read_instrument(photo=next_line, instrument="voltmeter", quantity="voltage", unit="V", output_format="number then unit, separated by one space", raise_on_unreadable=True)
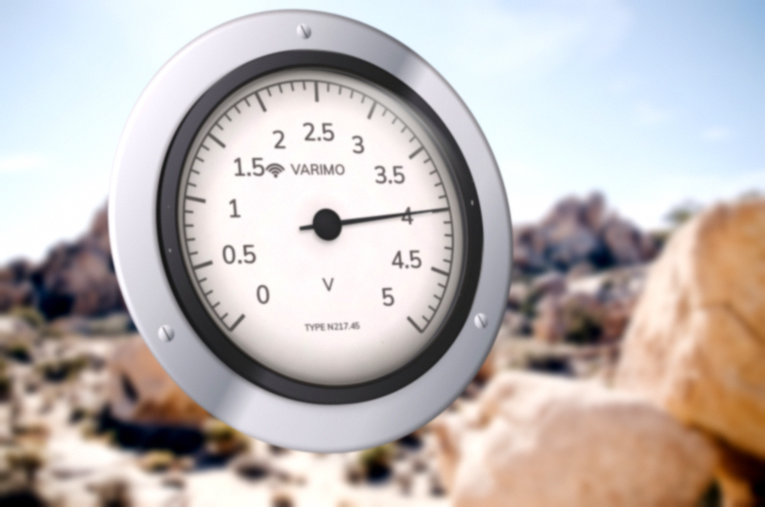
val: 4 V
